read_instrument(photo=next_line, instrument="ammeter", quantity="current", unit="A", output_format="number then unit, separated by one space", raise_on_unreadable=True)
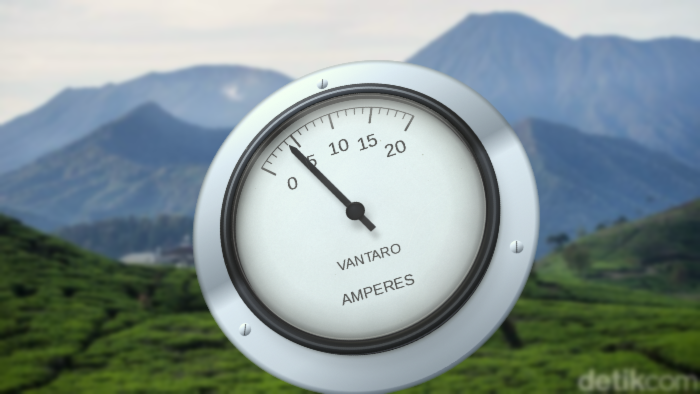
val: 4 A
